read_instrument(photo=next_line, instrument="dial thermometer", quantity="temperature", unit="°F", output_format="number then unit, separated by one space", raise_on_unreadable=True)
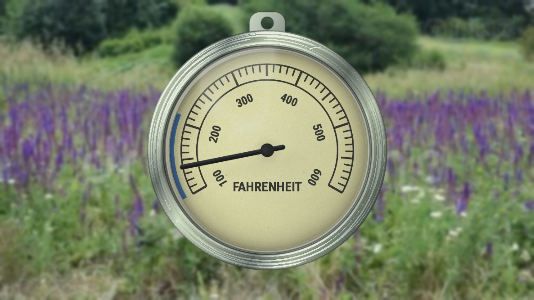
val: 140 °F
